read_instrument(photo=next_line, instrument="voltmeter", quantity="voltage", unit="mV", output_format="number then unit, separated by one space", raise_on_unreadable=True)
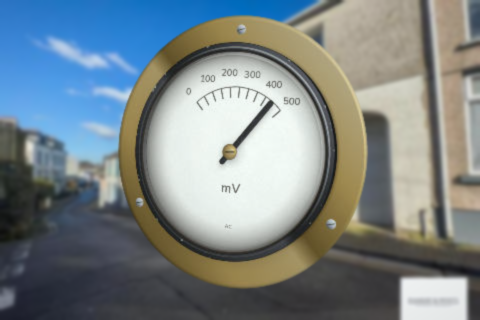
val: 450 mV
